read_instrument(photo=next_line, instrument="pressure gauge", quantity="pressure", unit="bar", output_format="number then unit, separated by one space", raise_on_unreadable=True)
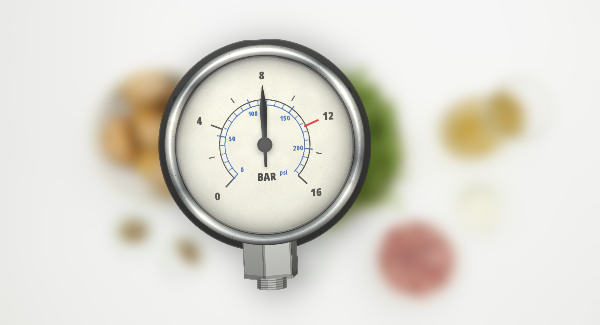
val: 8 bar
